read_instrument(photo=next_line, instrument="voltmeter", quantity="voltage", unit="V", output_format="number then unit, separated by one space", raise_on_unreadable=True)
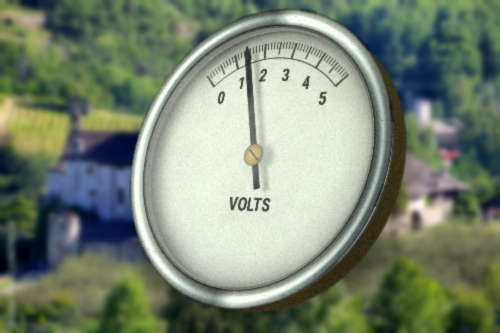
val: 1.5 V
